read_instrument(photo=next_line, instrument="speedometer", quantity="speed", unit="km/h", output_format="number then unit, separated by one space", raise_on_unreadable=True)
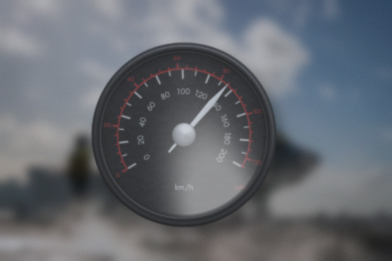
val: 135 km/h
